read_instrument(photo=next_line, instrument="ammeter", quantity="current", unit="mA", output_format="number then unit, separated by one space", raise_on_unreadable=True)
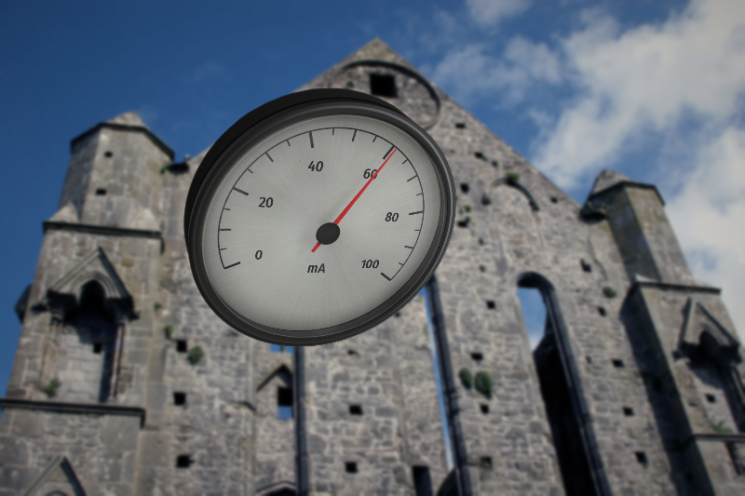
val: 60 mA
